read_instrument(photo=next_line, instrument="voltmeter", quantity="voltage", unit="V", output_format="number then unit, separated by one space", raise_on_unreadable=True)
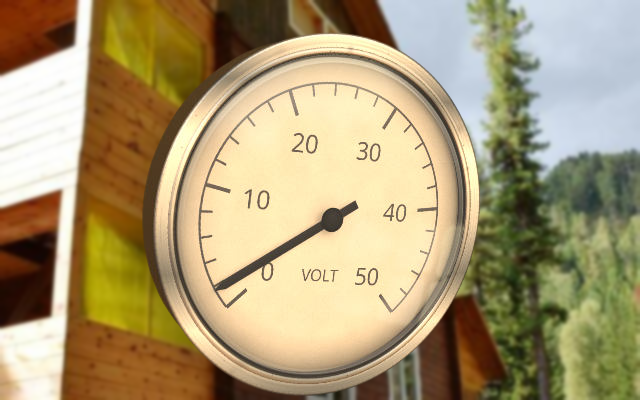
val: 2 V
